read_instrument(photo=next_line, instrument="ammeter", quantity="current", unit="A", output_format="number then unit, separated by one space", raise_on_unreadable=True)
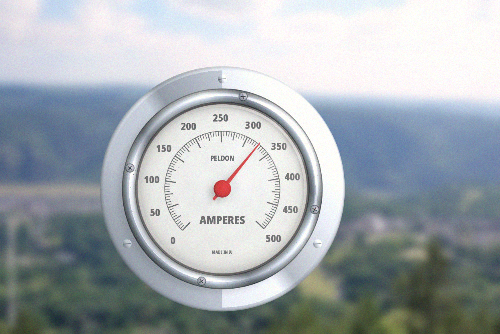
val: 325 A
